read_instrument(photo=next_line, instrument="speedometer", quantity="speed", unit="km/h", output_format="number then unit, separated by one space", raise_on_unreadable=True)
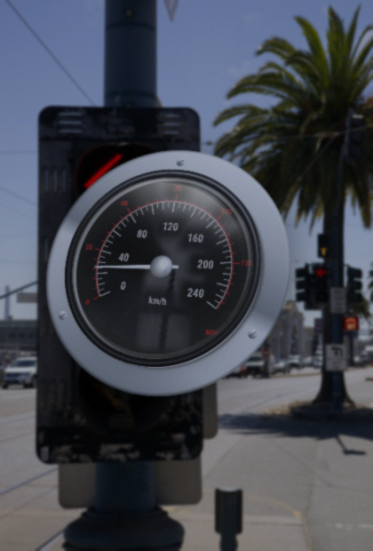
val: 25 km/h
